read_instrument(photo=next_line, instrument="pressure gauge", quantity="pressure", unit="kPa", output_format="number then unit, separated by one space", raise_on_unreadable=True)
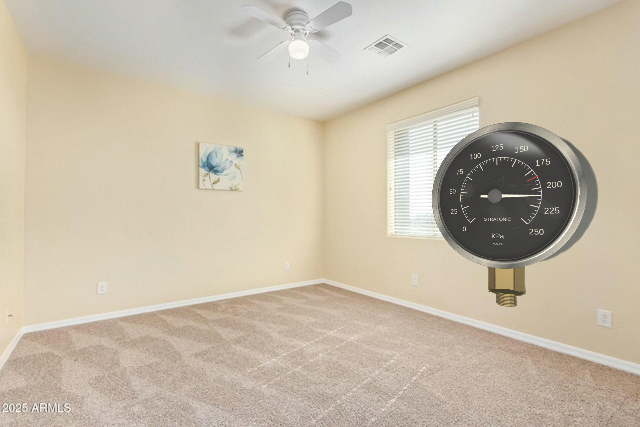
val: 210 kPa
